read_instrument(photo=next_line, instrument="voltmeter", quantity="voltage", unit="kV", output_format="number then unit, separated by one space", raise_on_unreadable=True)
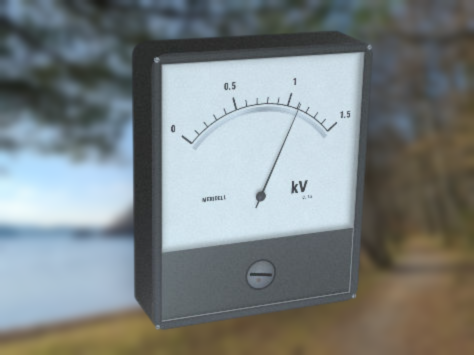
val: 1.1 kV
